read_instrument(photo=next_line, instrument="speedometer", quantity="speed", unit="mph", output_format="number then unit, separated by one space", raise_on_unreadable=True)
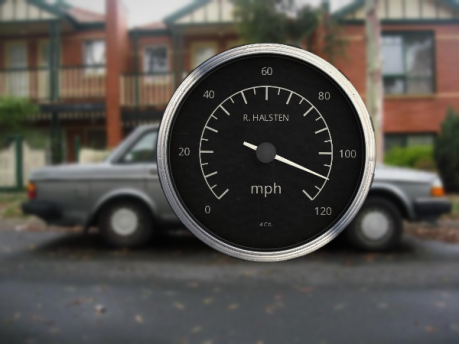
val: 110 mph
